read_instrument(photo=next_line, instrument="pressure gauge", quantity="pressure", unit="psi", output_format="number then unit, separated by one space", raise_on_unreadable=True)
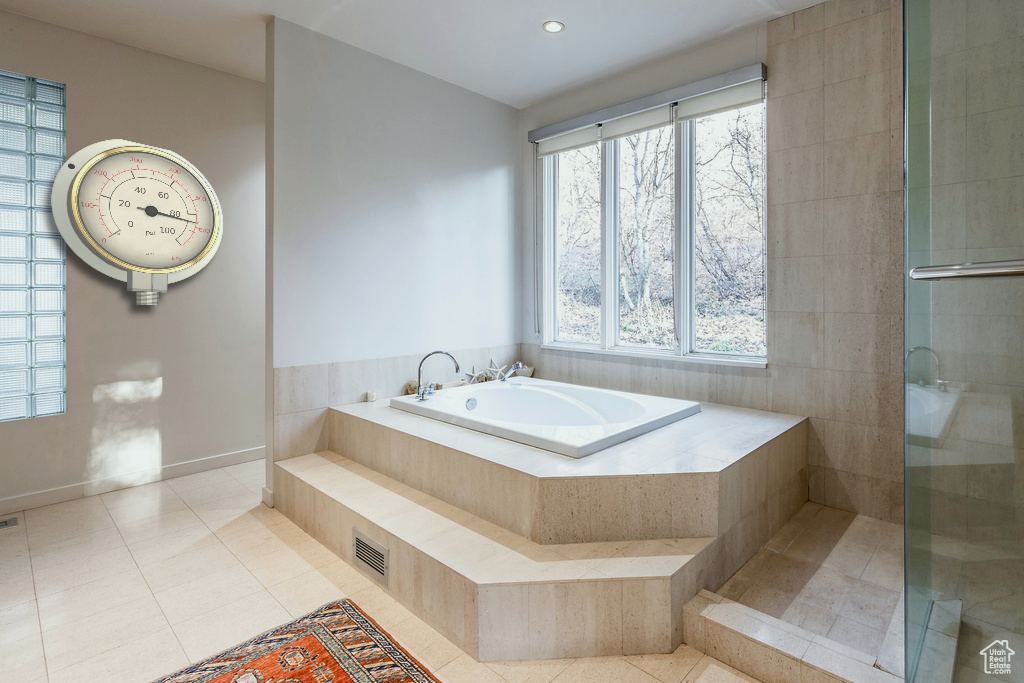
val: 85 psi
